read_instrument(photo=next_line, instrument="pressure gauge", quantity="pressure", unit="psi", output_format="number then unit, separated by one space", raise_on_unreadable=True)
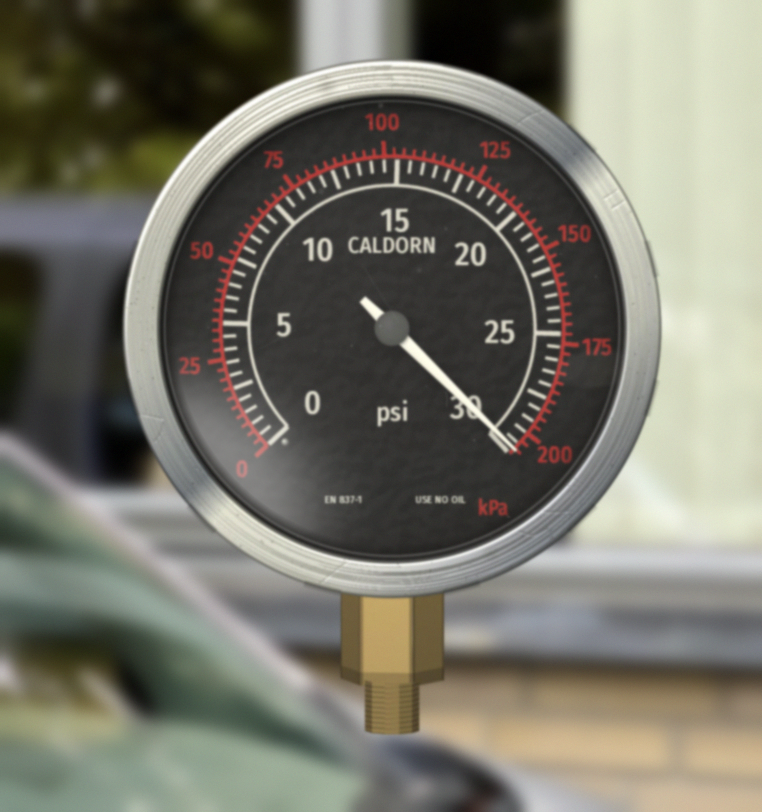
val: 29.75 psi
